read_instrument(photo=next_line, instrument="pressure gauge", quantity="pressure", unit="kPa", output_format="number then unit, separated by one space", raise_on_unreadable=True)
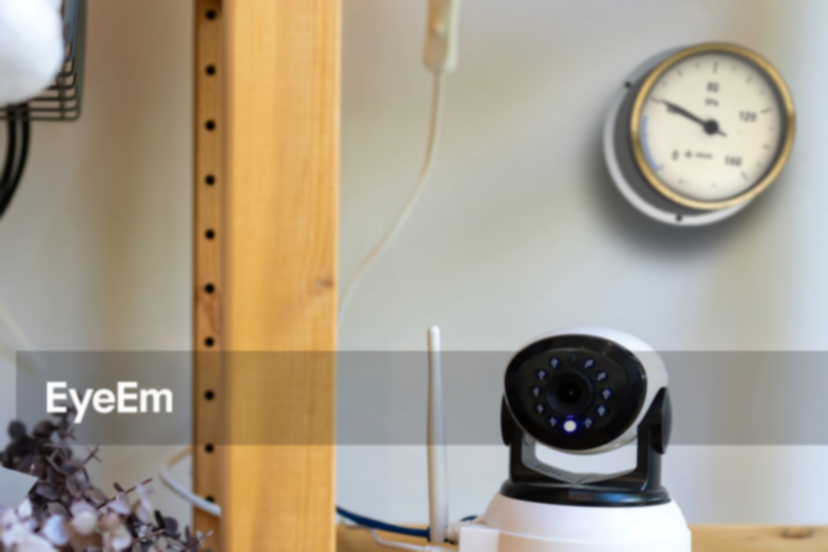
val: 40 kPa
